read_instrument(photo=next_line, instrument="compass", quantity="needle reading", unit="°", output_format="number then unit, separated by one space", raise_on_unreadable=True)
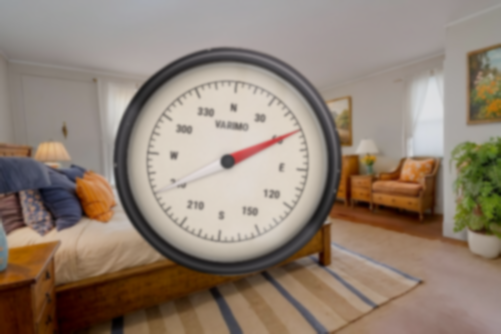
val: 60 °
